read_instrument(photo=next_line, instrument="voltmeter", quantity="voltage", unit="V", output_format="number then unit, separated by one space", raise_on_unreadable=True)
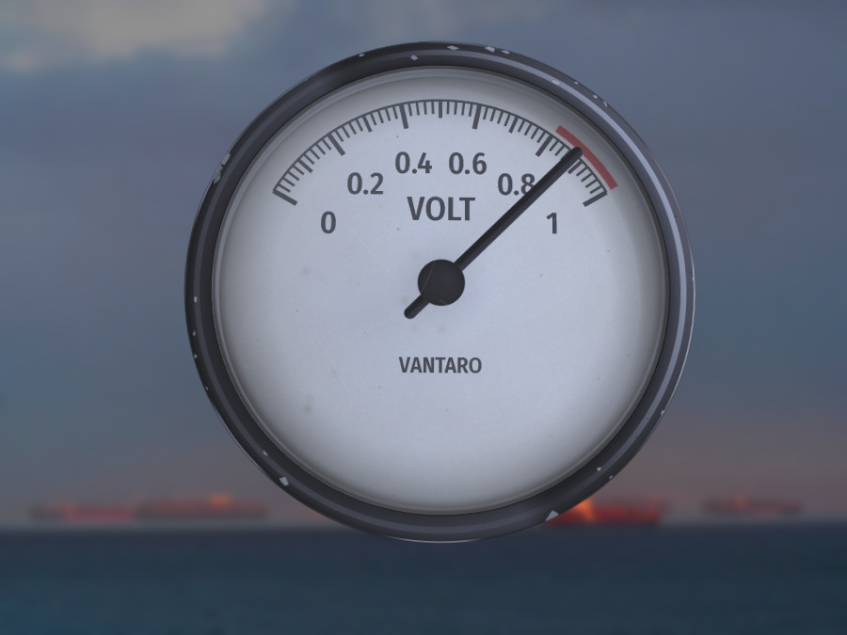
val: 0.88 V
